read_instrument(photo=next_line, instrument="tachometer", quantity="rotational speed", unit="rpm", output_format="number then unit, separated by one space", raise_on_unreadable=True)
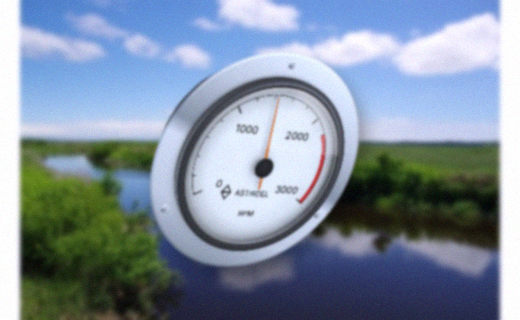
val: 1400 rpm
